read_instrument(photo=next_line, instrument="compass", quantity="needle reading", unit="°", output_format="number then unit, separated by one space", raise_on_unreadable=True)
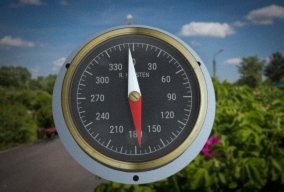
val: 175 °
